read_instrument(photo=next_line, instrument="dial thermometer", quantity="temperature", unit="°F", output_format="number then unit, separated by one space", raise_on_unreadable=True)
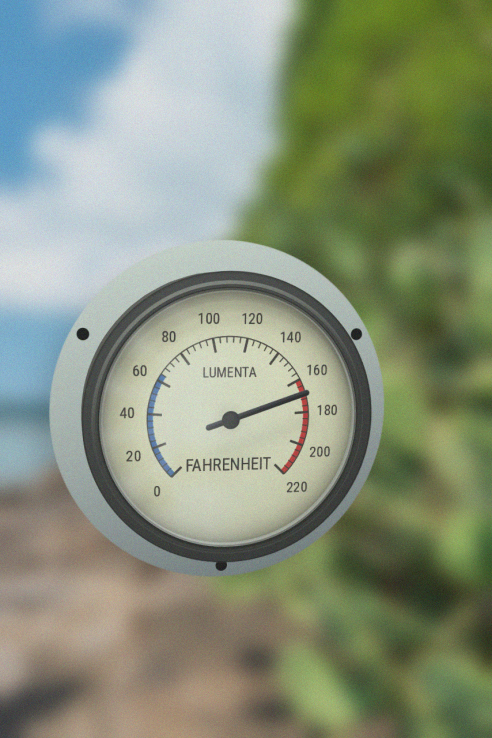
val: 168 °F
